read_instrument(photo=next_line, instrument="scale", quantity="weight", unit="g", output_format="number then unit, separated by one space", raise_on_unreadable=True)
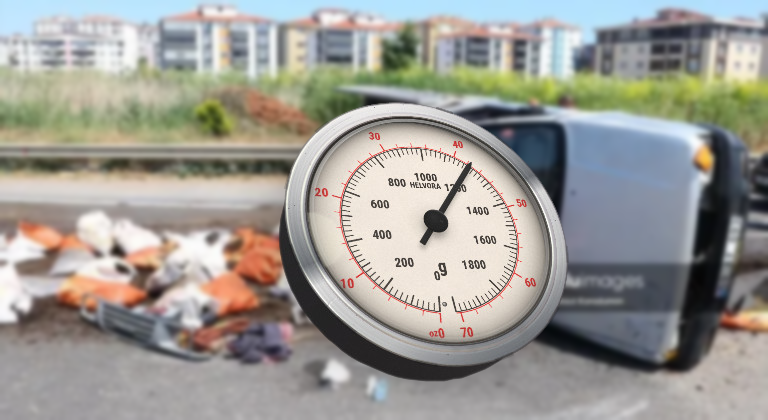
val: 1200 g
